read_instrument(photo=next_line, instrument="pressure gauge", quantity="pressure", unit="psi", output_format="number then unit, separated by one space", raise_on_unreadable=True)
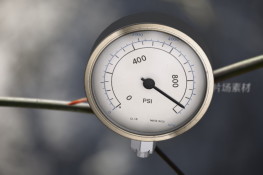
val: 950 psi
